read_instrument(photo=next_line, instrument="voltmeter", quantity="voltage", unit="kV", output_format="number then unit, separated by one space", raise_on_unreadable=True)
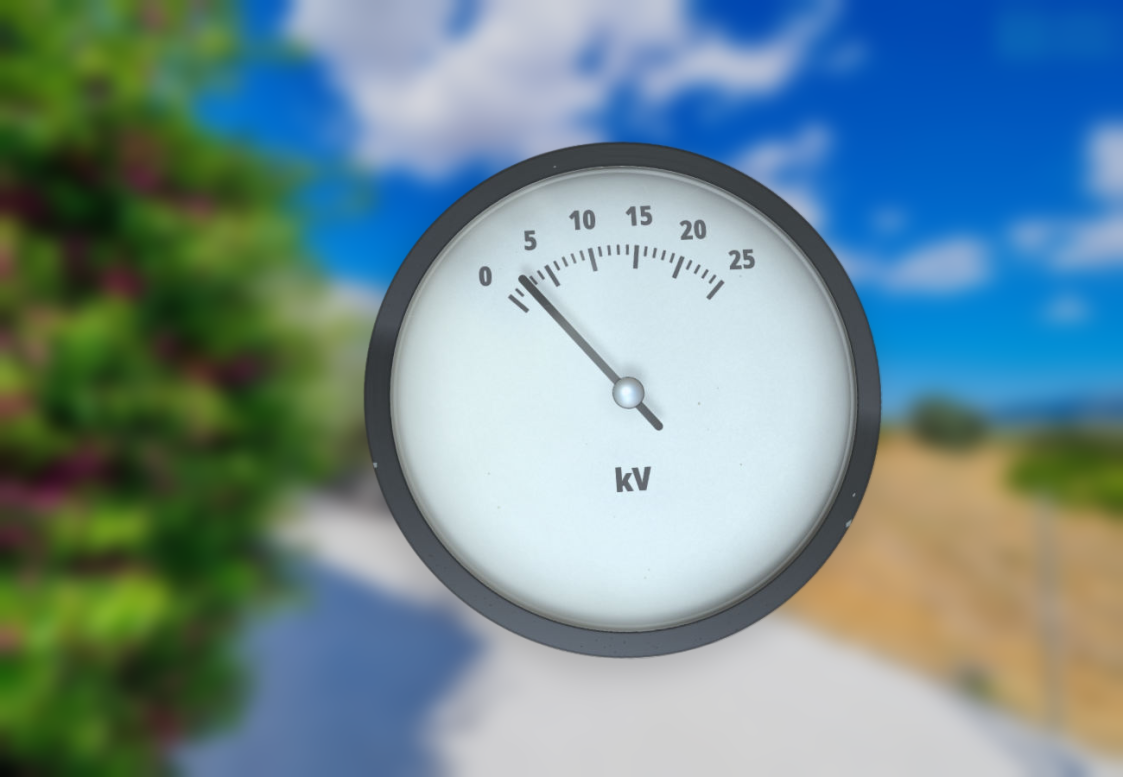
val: 2 kV
